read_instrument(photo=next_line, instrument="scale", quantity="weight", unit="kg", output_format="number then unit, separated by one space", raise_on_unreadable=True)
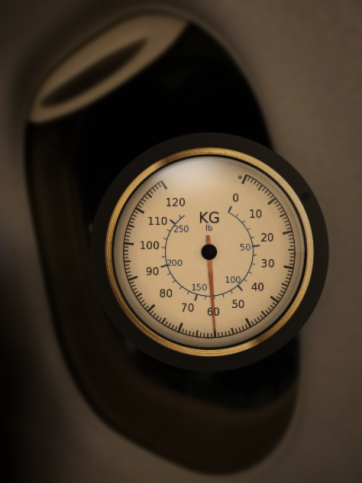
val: 60 kg
